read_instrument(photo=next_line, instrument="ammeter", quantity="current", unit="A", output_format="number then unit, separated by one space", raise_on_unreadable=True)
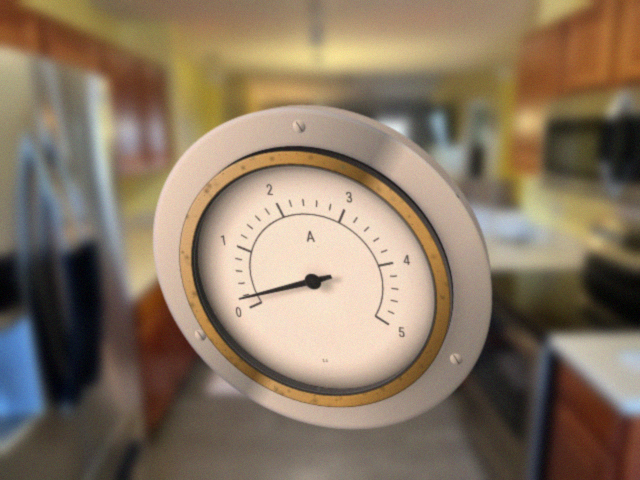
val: 0.2 A
